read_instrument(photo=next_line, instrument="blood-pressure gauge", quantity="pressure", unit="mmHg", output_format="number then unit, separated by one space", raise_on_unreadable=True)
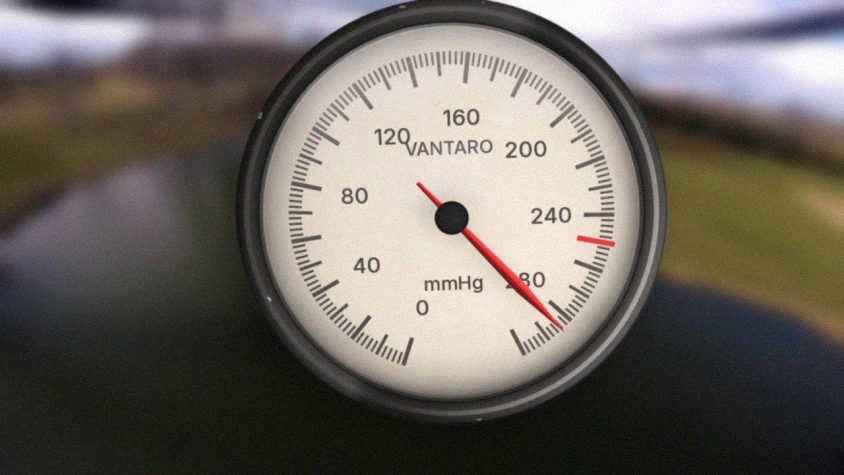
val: 284 mmHg
